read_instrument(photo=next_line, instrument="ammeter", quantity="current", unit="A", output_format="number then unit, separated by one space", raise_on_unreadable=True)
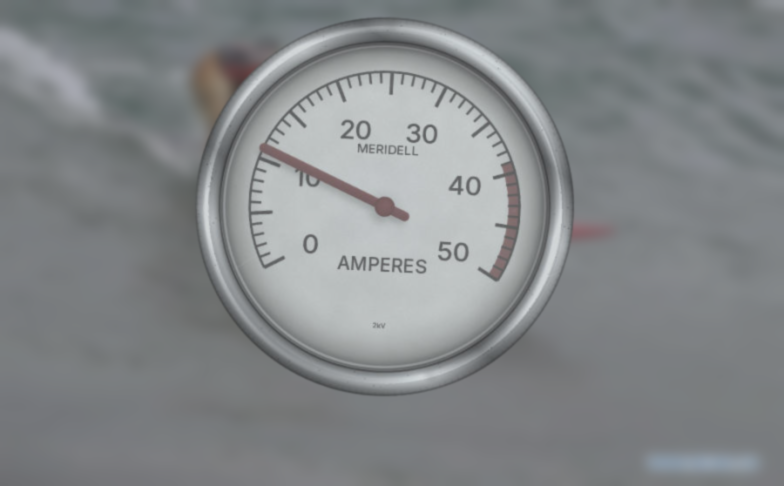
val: 11 A
